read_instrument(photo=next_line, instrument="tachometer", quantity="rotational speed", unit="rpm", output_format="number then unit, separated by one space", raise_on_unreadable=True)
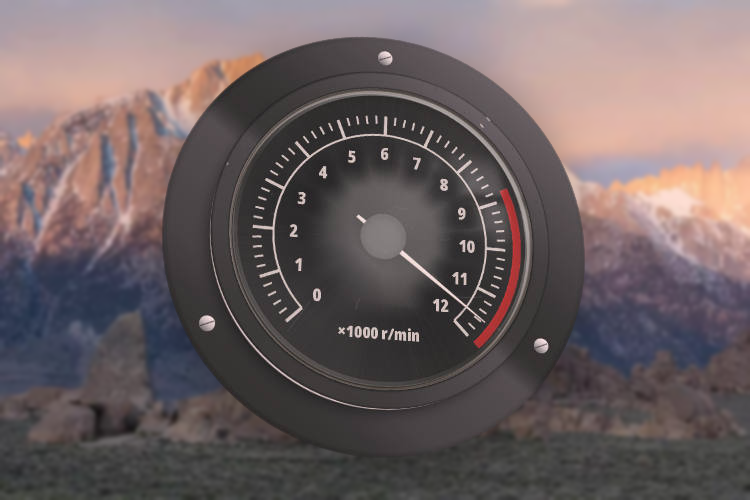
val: 11600 rpm
